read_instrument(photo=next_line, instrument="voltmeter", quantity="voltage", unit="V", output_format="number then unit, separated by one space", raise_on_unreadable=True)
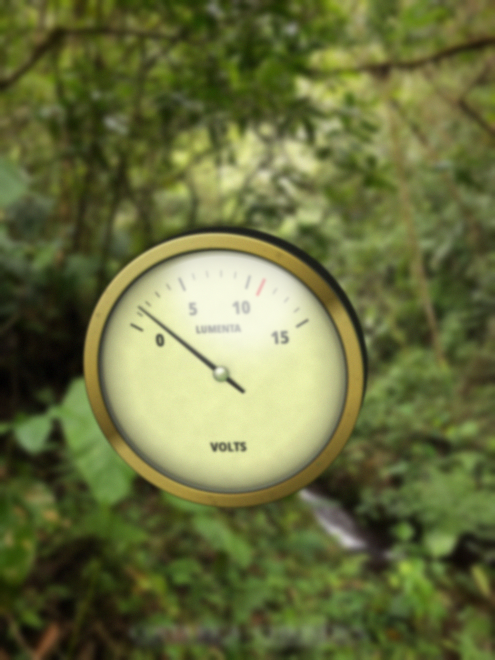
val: 1.5 V
